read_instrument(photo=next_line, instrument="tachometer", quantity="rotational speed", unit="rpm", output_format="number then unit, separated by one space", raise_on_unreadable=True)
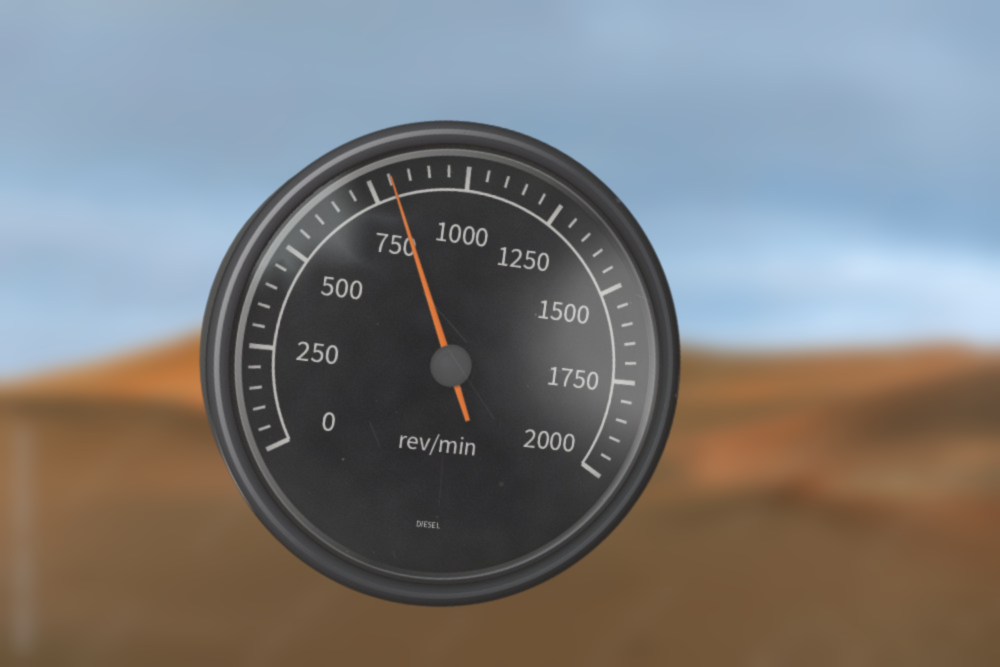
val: 800 rpm
